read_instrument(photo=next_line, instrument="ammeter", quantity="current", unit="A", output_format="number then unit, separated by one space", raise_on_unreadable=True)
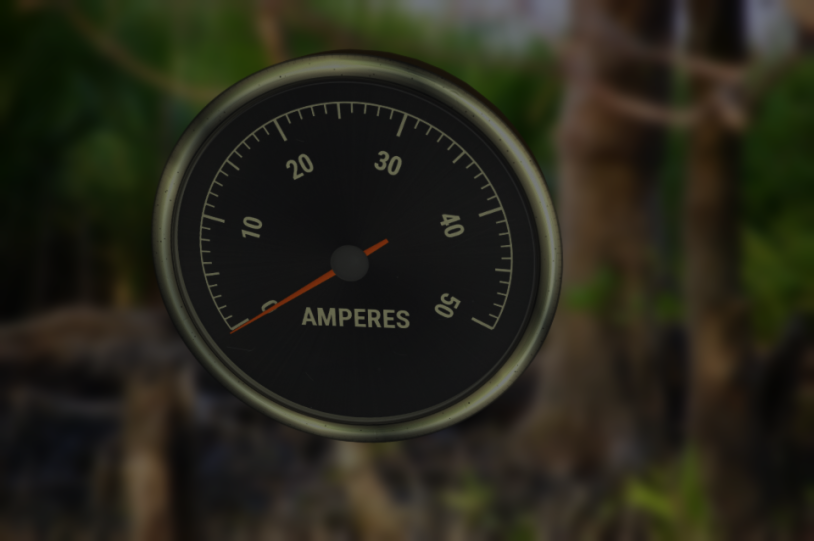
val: 0 A
